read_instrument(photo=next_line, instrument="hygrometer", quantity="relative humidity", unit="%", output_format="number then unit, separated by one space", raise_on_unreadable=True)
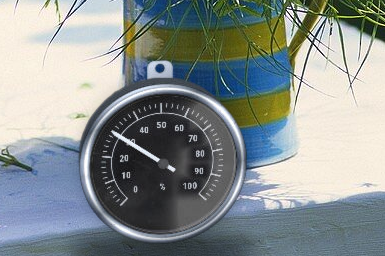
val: 30 %
